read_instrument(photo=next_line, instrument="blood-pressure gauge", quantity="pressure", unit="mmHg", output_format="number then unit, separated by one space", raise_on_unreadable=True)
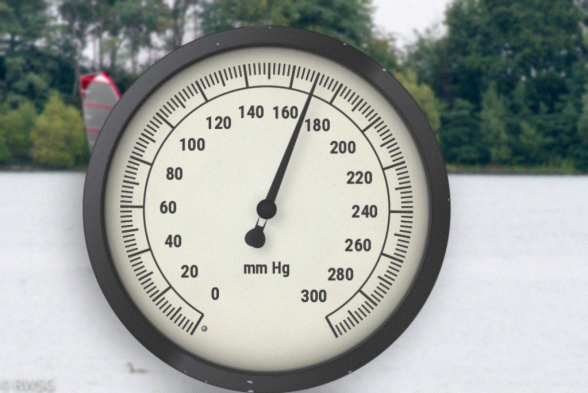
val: 170 mmHg
